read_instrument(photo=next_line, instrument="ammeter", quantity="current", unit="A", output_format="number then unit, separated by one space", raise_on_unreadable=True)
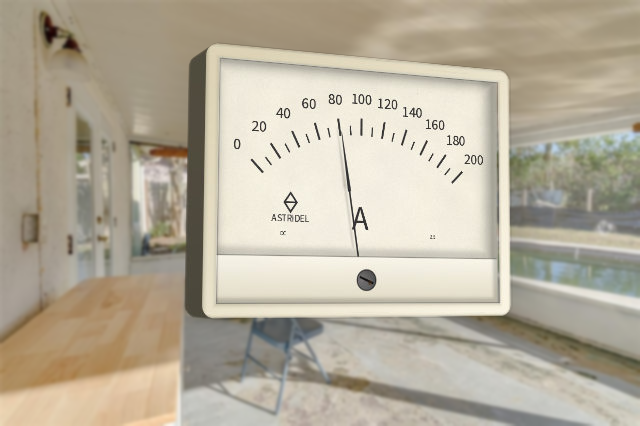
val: 80 A
